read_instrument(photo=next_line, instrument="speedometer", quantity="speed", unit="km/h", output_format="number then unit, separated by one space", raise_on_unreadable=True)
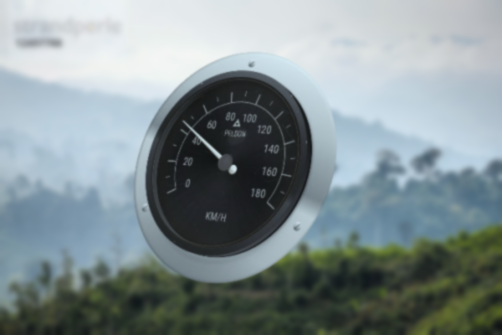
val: 45 km/h
